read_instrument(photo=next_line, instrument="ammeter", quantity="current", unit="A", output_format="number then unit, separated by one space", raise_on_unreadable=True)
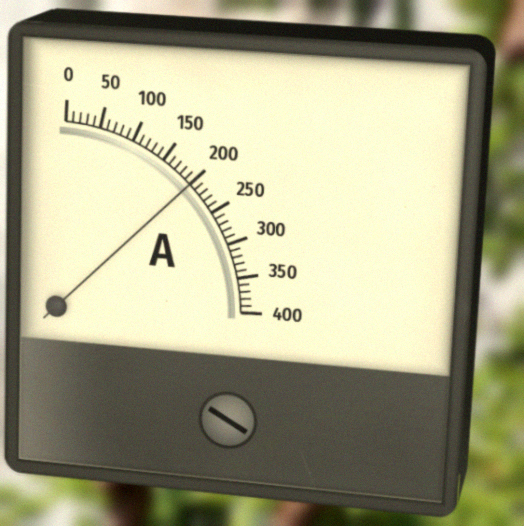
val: 200 A
